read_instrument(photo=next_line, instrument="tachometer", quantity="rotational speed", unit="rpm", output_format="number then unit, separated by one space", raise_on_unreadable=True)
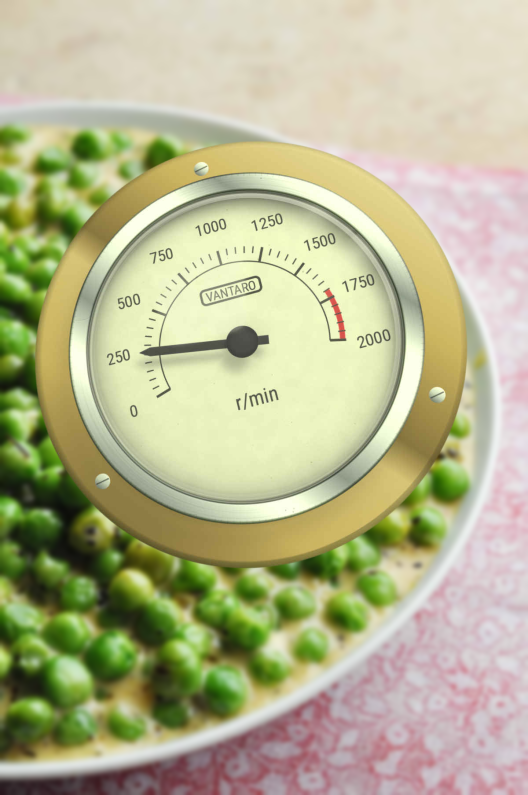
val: 250 rpm
